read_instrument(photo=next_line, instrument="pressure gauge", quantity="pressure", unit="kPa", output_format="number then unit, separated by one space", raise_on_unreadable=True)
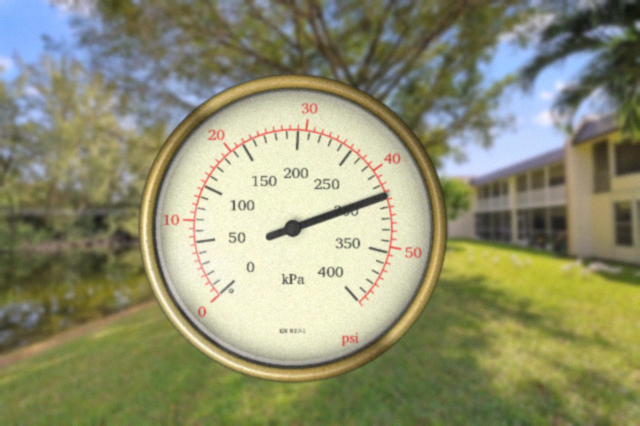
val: 300 kPa
